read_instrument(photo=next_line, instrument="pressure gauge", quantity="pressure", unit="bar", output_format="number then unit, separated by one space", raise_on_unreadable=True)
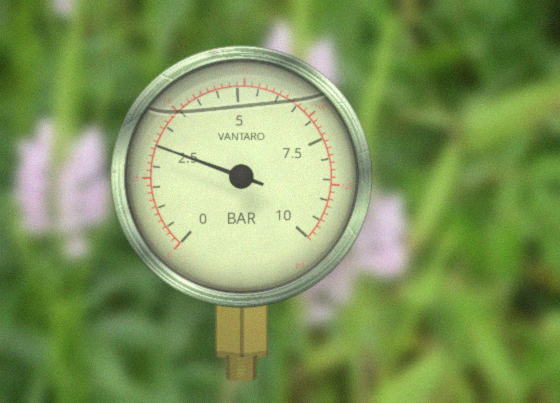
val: 2.5 bar
